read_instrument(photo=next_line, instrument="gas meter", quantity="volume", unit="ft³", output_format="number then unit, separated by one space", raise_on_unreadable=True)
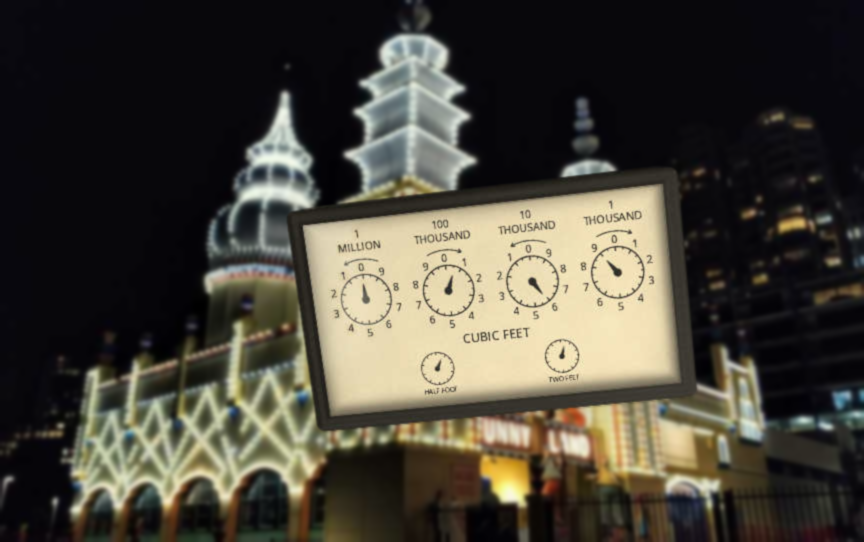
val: 5900 ft³
